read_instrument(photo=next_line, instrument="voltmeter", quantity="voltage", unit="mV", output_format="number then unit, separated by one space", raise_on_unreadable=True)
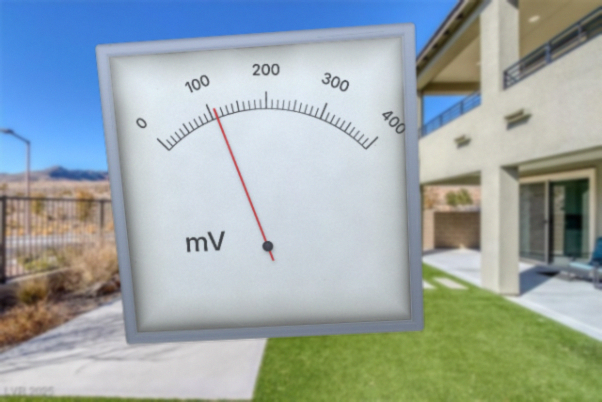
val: 110 mV
